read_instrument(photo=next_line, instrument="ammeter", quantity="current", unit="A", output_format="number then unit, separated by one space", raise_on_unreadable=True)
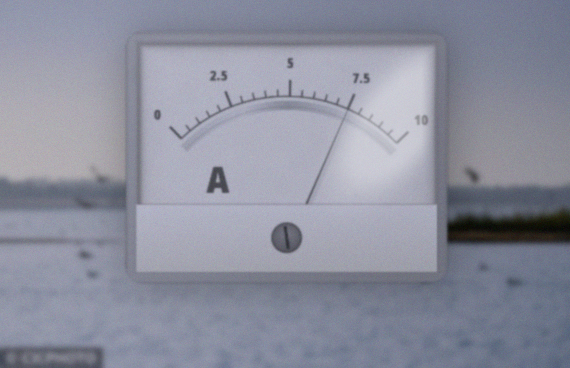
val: 7.5 A
